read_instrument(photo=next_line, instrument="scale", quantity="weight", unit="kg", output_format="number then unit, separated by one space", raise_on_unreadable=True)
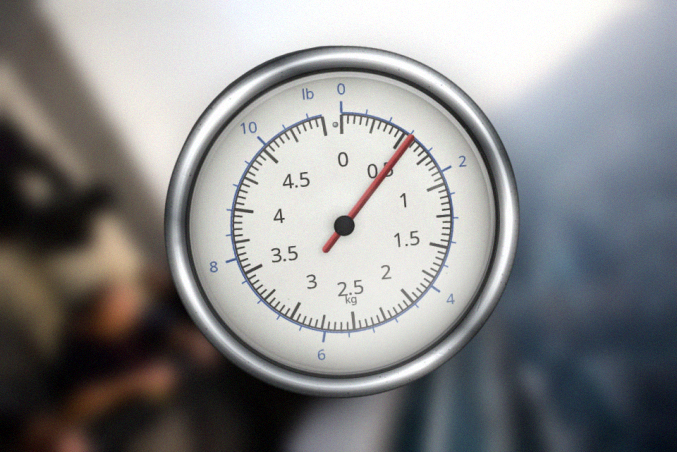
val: 0.55 kg
